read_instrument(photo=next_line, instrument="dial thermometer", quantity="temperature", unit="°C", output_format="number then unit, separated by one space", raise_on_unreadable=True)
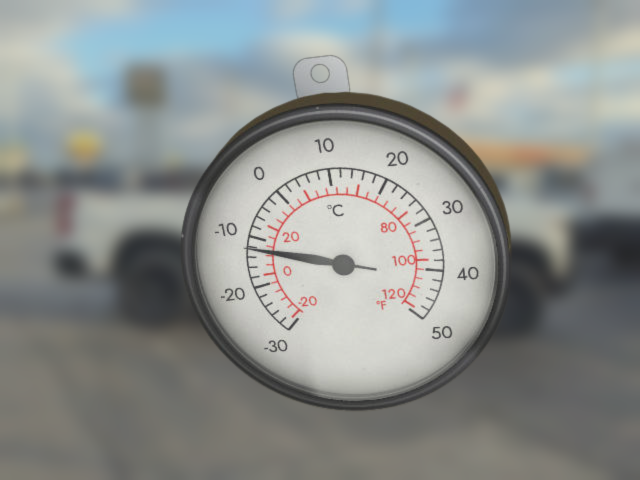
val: -12 °C
